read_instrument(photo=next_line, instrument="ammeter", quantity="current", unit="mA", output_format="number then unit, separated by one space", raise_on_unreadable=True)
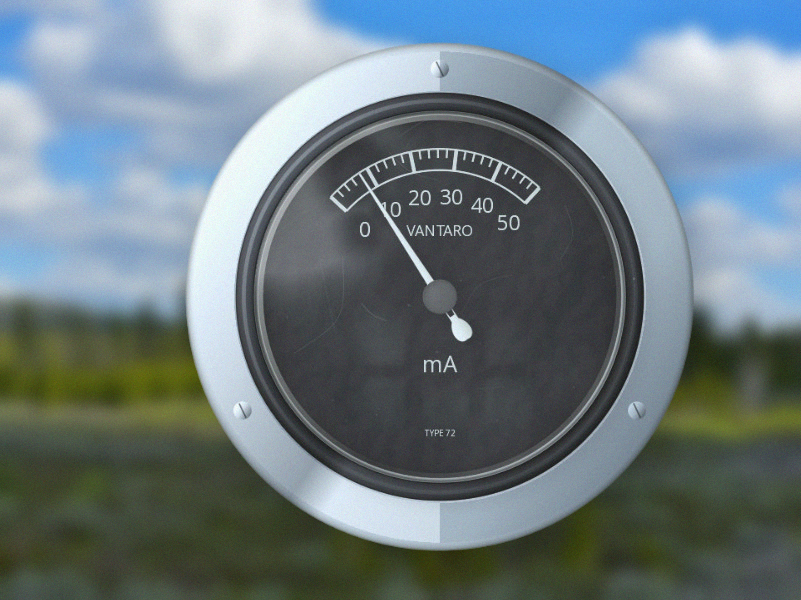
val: 8 mA
